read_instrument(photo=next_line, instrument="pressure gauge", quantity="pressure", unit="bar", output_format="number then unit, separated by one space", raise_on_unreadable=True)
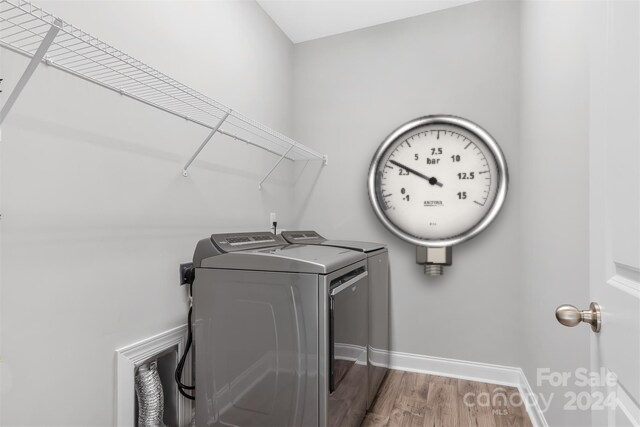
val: 3 bar
